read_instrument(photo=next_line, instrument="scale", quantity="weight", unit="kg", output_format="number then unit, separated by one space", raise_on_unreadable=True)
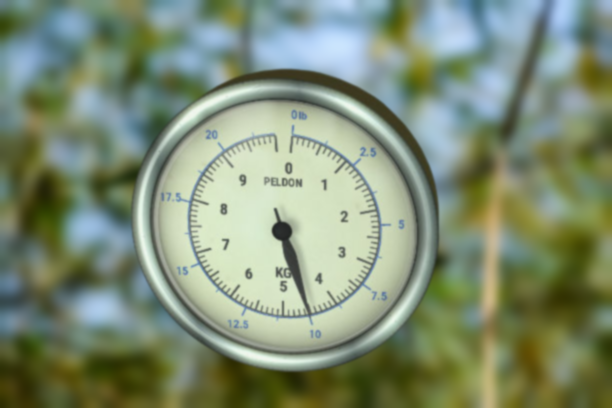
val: 4.5 kg
